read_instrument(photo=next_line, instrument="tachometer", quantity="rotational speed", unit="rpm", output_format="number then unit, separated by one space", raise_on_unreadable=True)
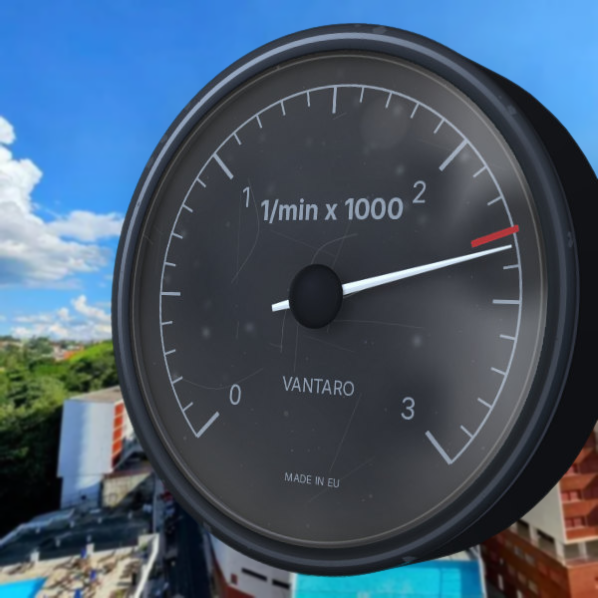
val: 2350 rpm
